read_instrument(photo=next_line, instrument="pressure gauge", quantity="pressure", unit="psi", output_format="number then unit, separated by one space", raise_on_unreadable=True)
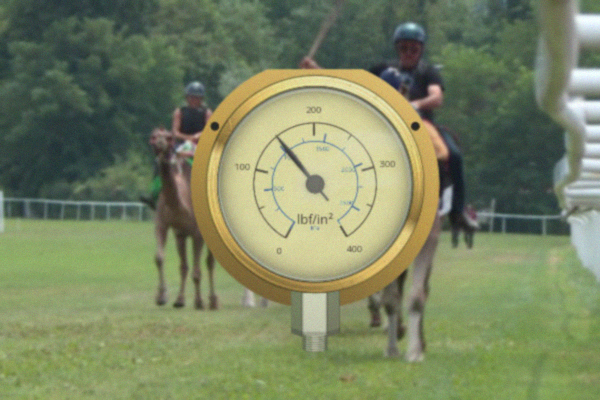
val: 150 psi
